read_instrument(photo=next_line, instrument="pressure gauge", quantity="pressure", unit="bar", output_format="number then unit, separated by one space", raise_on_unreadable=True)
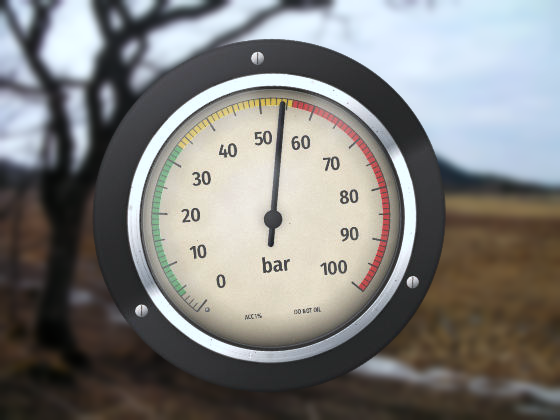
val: 54 bar
